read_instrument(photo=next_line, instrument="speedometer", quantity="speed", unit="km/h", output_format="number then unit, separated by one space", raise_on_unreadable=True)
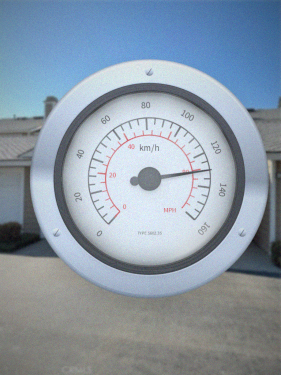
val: 130 km/h
